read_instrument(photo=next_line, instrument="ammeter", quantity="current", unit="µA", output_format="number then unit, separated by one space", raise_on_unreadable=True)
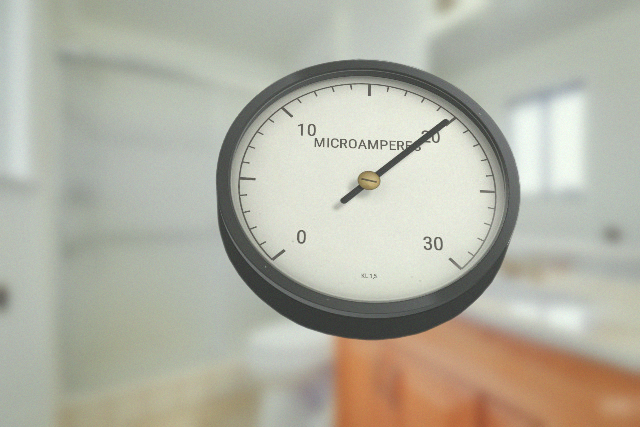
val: 20 µA
